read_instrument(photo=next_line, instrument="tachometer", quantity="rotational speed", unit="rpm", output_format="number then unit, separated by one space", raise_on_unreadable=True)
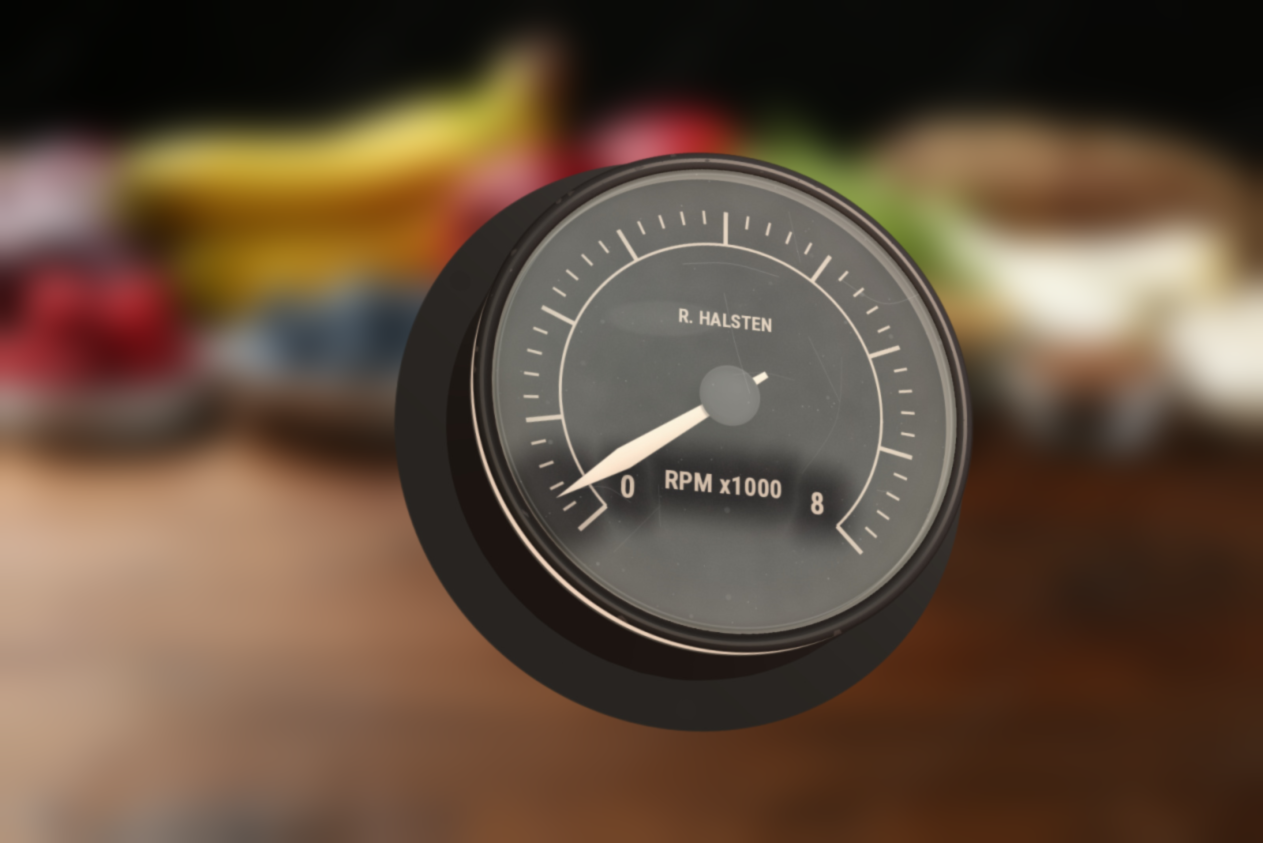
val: 300 rpm
